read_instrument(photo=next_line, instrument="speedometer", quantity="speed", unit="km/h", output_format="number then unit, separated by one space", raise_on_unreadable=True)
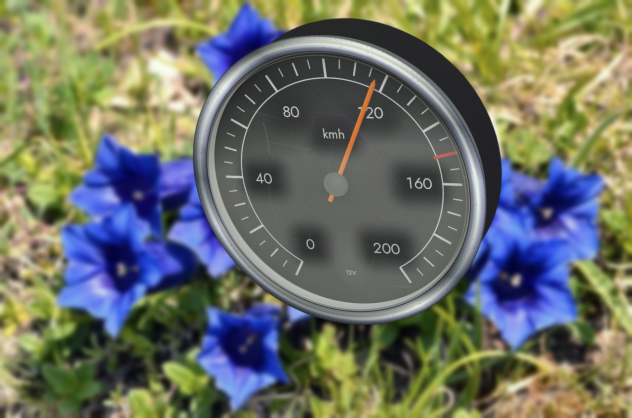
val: 117.5 km/h
